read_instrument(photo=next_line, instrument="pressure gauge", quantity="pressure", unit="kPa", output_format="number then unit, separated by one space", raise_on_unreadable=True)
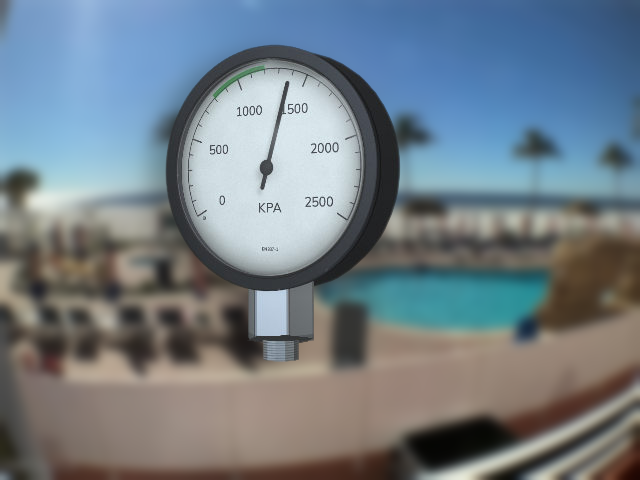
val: 1400 kPa
